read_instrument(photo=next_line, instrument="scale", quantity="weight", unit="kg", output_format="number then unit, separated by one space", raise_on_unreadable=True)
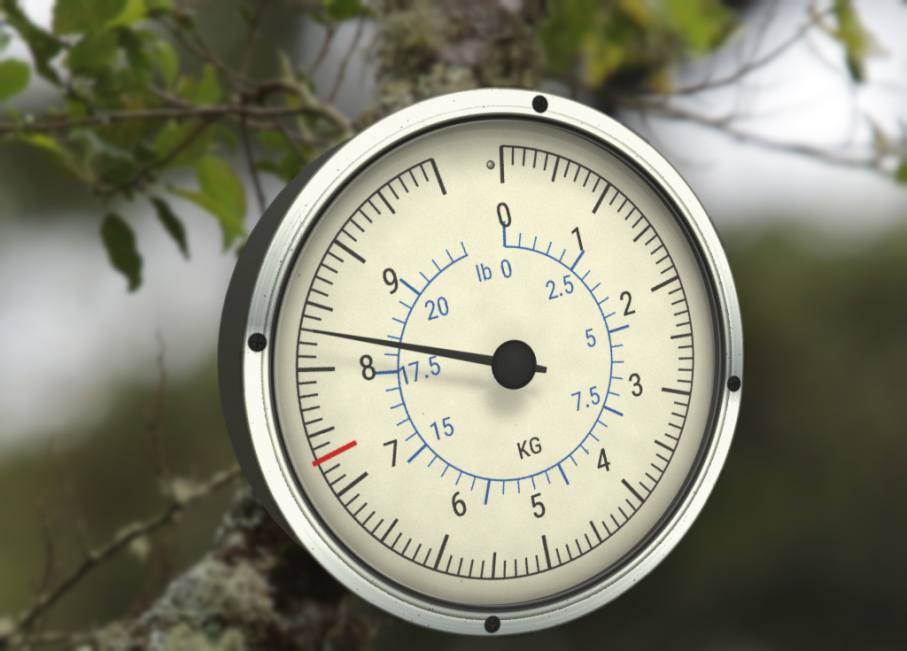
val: 8.3 kg
